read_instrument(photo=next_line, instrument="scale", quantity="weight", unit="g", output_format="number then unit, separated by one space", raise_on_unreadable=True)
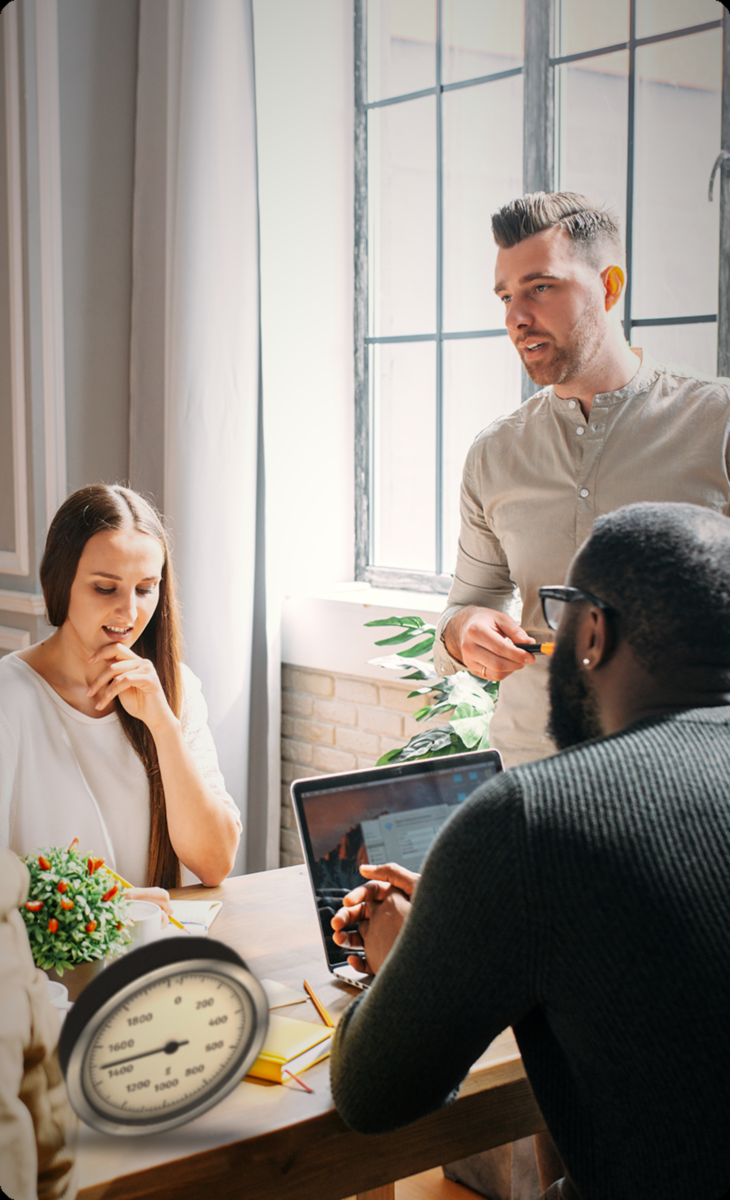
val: 1500 g
